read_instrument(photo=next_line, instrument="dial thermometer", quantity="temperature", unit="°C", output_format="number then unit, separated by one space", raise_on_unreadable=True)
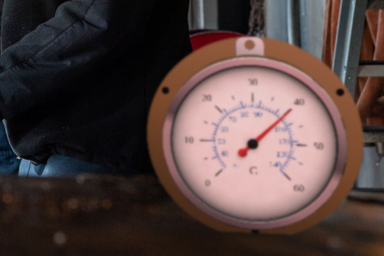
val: 40 °C
